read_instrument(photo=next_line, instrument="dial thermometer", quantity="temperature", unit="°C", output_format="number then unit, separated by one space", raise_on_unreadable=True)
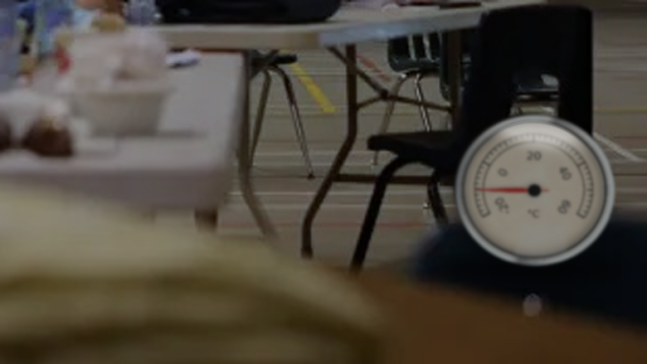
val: -10 °C
